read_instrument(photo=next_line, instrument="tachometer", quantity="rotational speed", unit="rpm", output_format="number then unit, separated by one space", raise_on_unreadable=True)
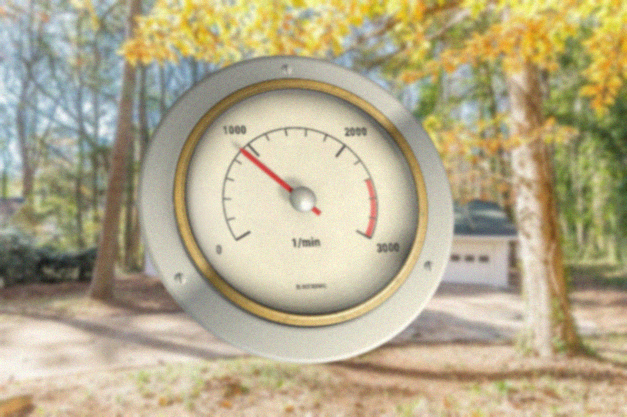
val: 900 rpm
